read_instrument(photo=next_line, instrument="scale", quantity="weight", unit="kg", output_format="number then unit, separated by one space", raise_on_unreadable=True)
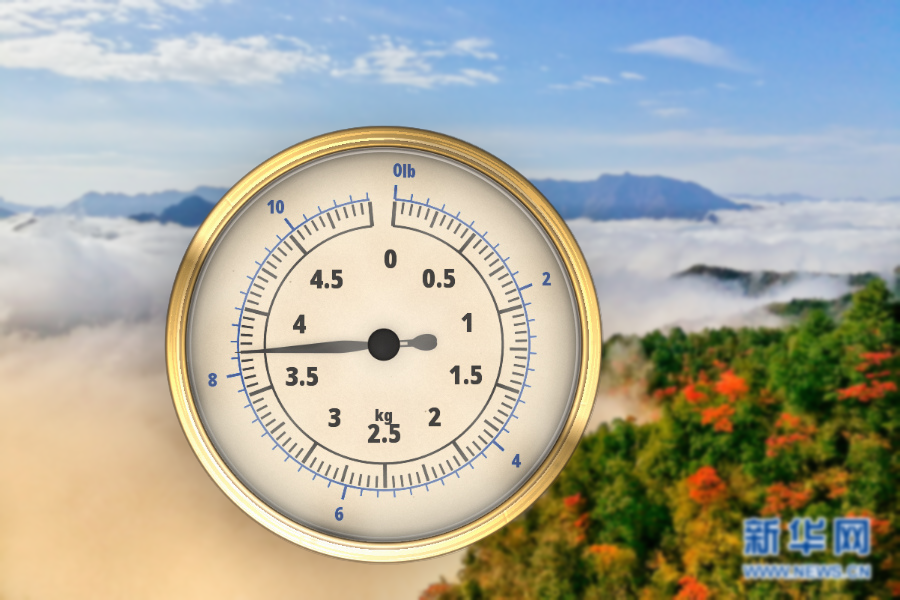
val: 3.75 kg
